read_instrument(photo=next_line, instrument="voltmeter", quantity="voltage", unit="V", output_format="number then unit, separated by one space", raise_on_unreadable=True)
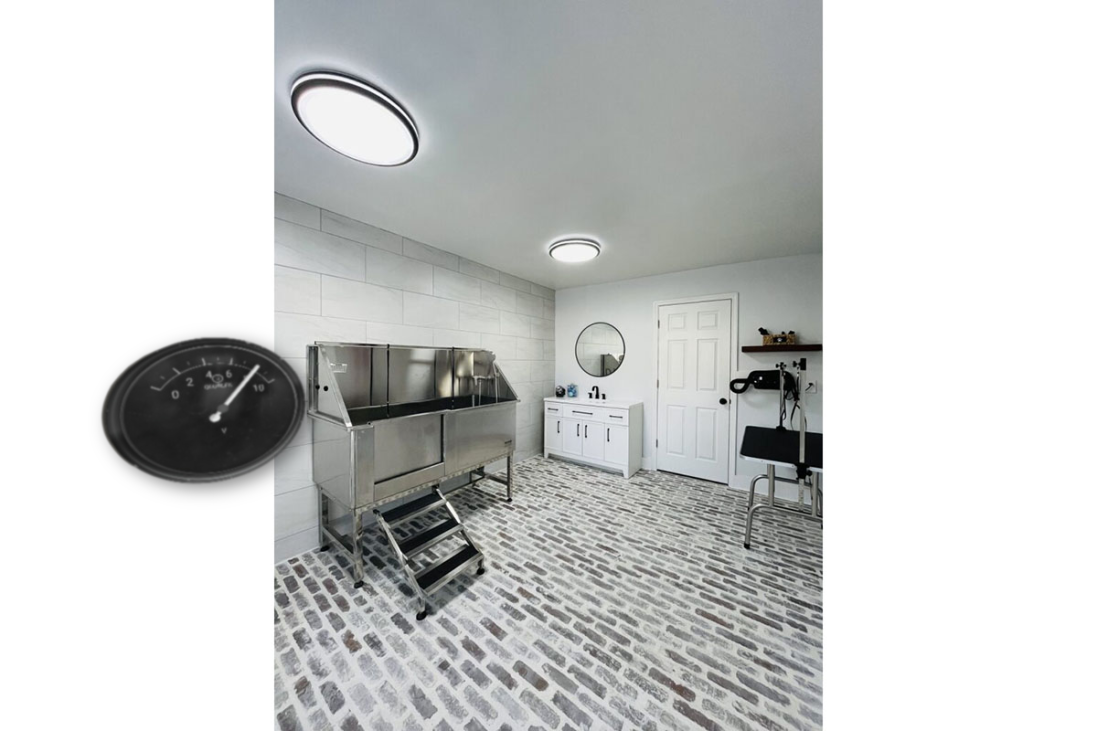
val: 8 V
